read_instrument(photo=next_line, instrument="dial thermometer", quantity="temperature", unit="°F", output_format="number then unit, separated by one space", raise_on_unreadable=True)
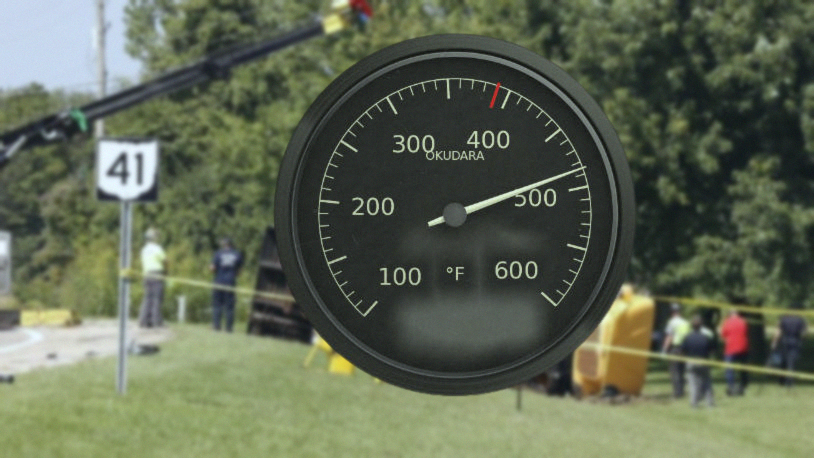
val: 485 °F
